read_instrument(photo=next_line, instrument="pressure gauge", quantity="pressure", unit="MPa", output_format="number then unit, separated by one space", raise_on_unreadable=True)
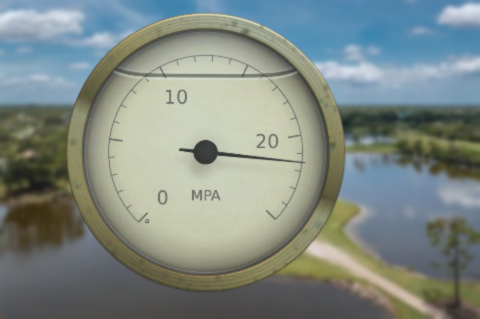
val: 21.5 MPa
